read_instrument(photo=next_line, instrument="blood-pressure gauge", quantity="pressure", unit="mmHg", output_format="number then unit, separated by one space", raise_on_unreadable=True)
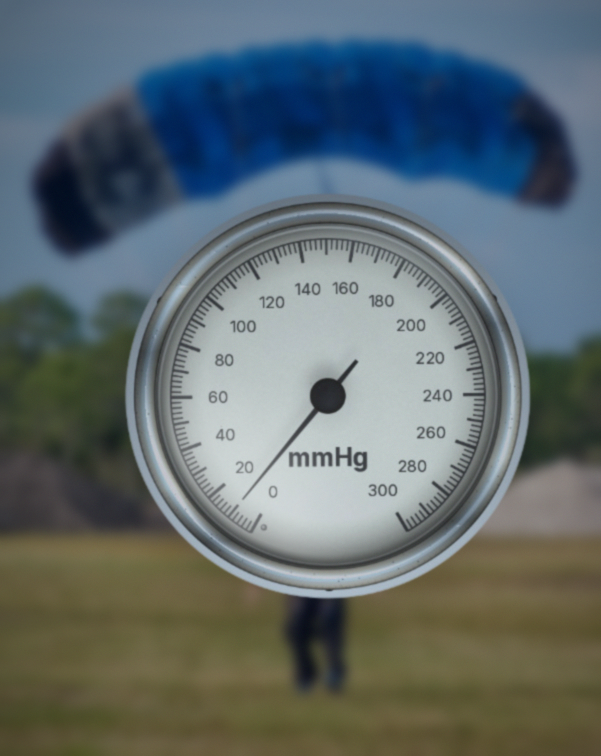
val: 10 mmHg
